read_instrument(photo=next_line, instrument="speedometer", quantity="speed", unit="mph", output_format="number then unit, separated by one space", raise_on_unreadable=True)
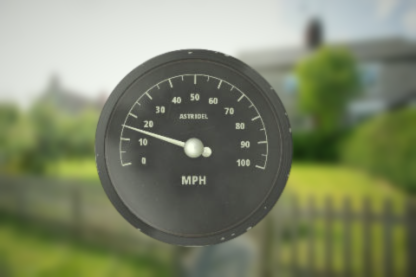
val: 15 mph
